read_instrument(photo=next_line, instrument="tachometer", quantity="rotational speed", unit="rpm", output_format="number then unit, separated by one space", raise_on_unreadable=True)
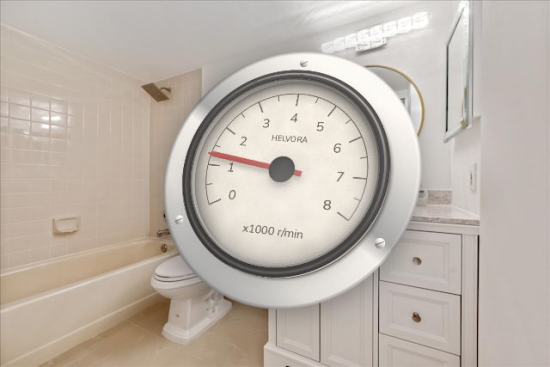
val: 1250 rpm
